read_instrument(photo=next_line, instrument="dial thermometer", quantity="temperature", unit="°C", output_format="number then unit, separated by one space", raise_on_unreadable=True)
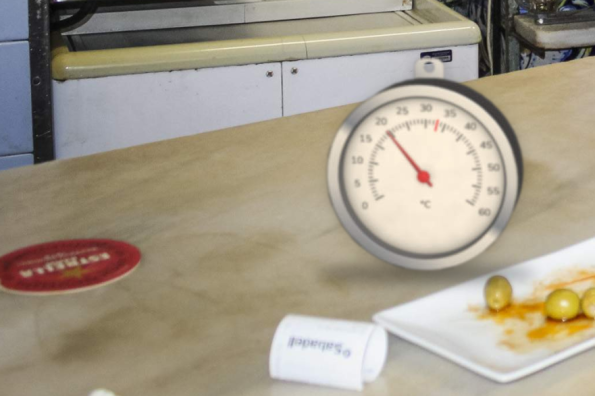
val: 20 °C
